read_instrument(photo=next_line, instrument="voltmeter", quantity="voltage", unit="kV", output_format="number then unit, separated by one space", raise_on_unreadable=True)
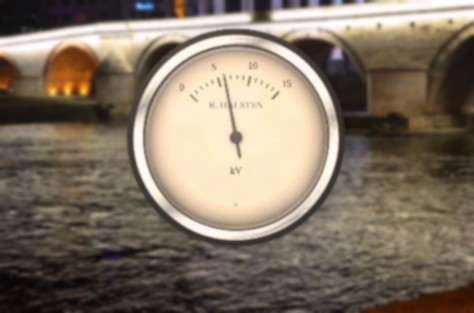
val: 6 kV
